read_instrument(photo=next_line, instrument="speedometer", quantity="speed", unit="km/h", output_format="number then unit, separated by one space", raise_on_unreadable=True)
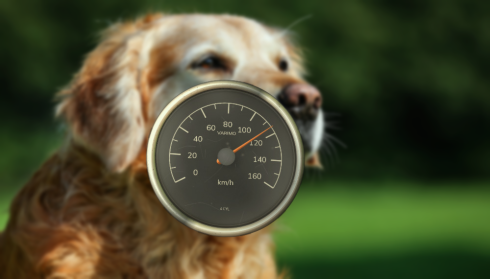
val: 115 km/h
